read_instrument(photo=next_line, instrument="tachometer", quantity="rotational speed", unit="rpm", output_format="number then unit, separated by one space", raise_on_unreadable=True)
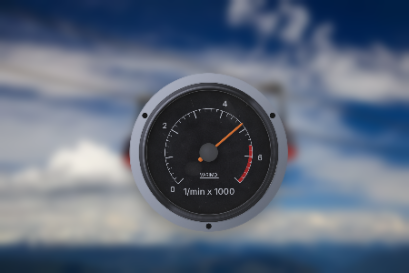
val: 4800 rpm
